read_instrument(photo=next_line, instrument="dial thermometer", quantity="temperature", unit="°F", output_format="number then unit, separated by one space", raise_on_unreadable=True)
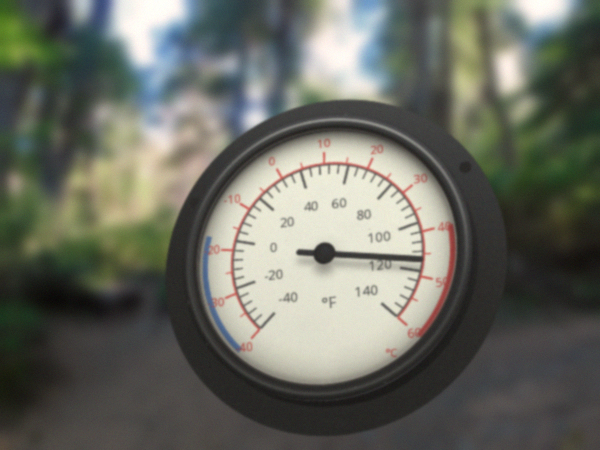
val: 116 °F
